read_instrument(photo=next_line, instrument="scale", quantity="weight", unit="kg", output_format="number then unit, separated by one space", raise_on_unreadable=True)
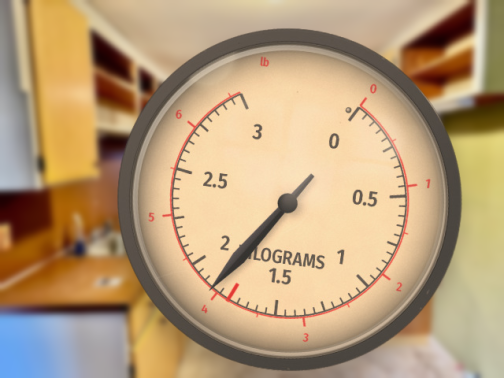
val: 1.85 kg
